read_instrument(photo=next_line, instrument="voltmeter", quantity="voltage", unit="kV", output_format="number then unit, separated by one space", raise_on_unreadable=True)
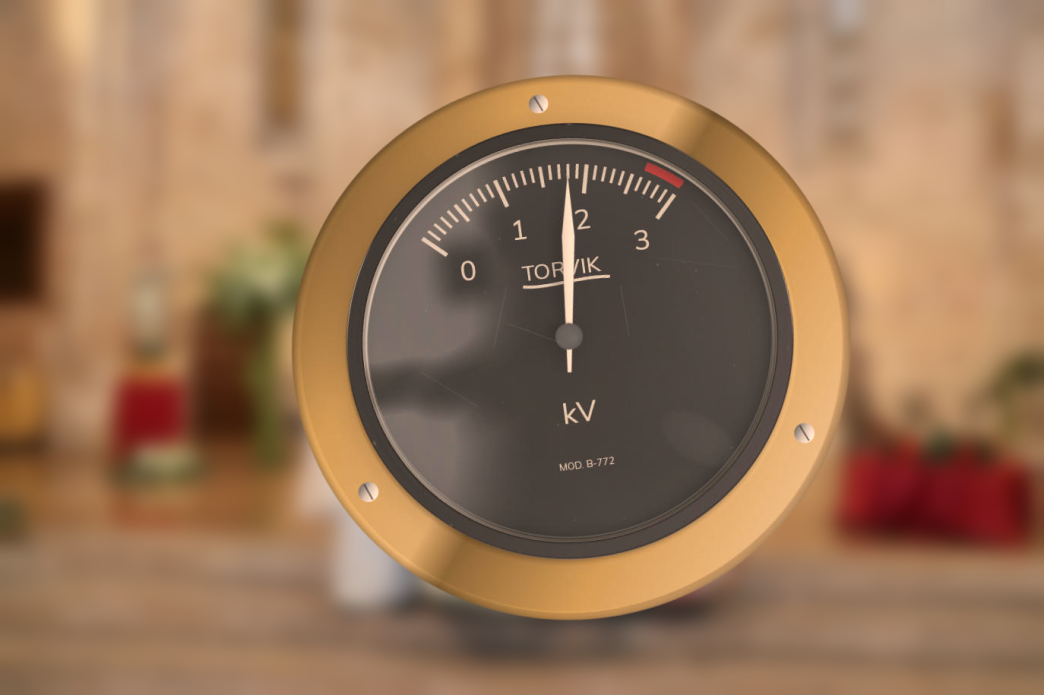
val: 1.8 kV
